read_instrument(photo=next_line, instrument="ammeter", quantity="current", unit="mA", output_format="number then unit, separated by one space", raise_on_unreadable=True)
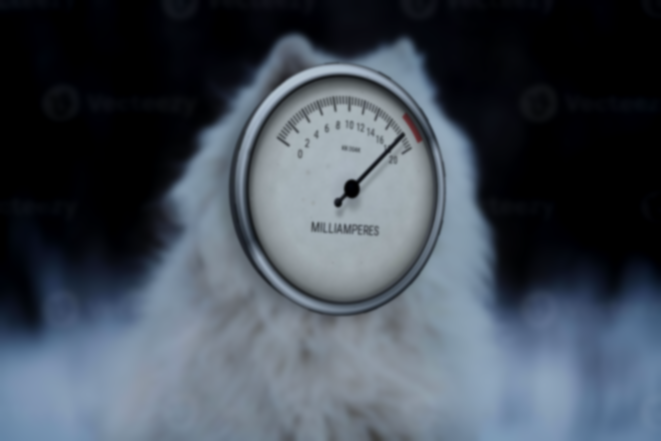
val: 18 mA
